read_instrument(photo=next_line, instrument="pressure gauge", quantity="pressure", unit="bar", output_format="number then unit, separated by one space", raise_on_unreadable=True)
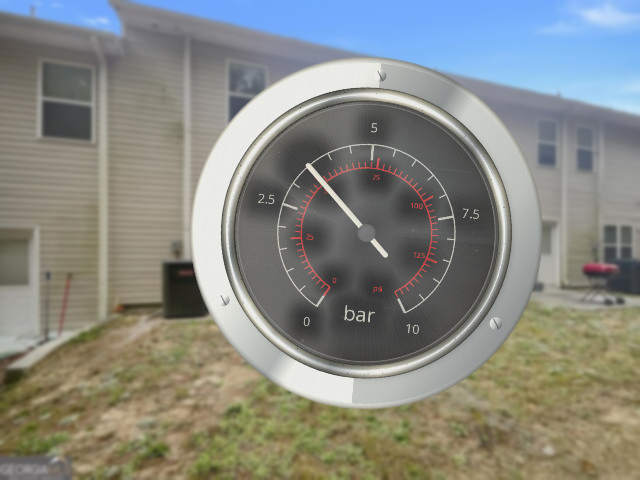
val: 3.5 bar
